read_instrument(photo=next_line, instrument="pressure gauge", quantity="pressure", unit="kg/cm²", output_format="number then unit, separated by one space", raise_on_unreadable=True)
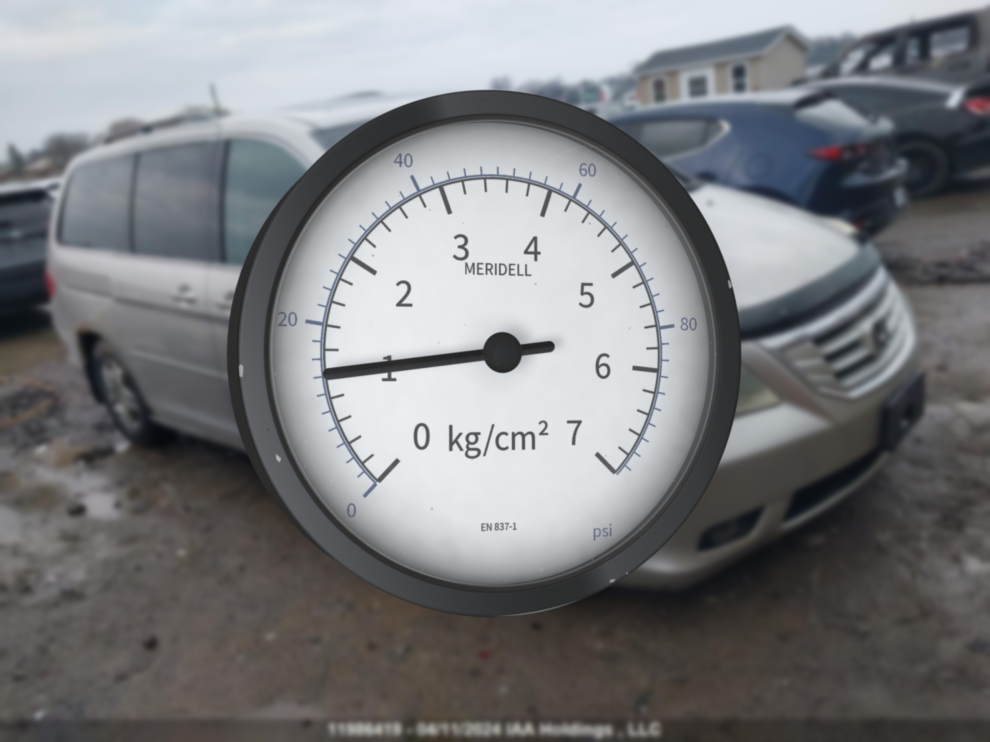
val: 1 kg/cm²
